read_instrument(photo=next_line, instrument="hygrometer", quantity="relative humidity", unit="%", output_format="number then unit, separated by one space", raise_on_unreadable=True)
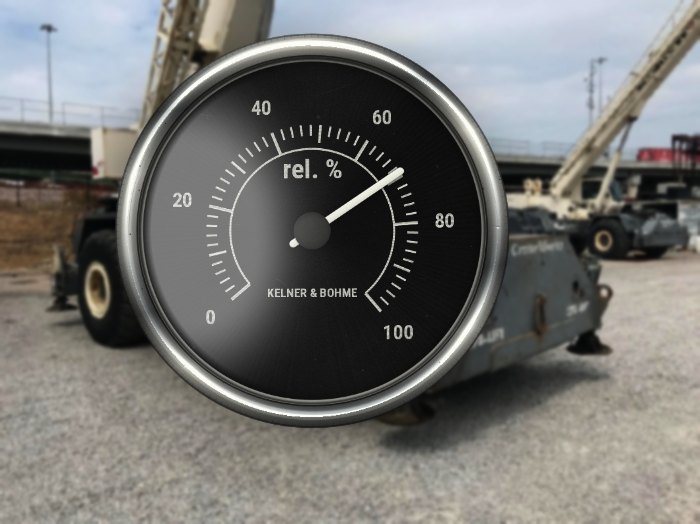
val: 69 %
